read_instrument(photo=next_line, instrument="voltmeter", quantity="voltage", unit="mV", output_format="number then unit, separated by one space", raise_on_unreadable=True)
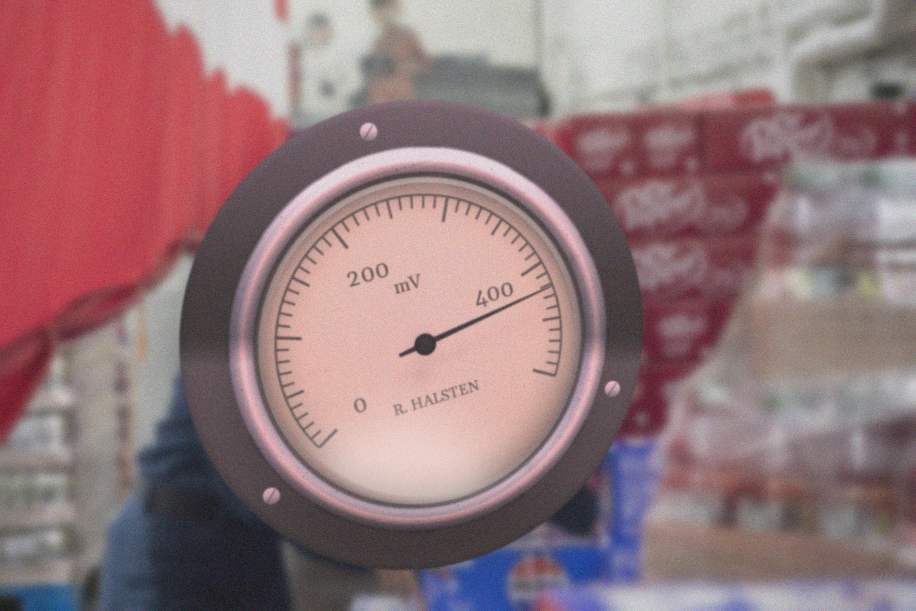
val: 420 mV
